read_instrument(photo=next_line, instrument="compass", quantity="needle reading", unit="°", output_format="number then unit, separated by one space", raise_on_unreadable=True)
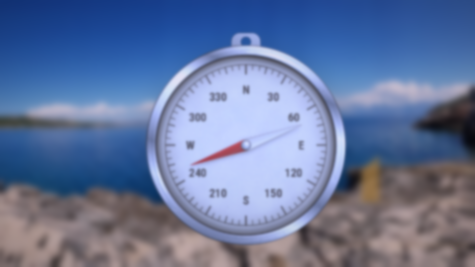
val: 250 °
